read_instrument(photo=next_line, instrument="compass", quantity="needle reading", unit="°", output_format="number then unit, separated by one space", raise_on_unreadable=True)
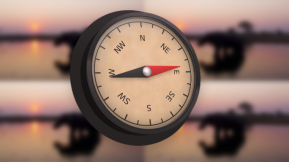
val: 82.5 °
